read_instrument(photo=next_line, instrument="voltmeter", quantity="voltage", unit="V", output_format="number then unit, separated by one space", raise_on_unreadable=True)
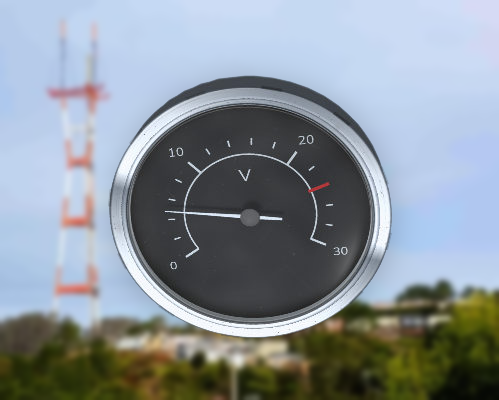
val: 5 V
